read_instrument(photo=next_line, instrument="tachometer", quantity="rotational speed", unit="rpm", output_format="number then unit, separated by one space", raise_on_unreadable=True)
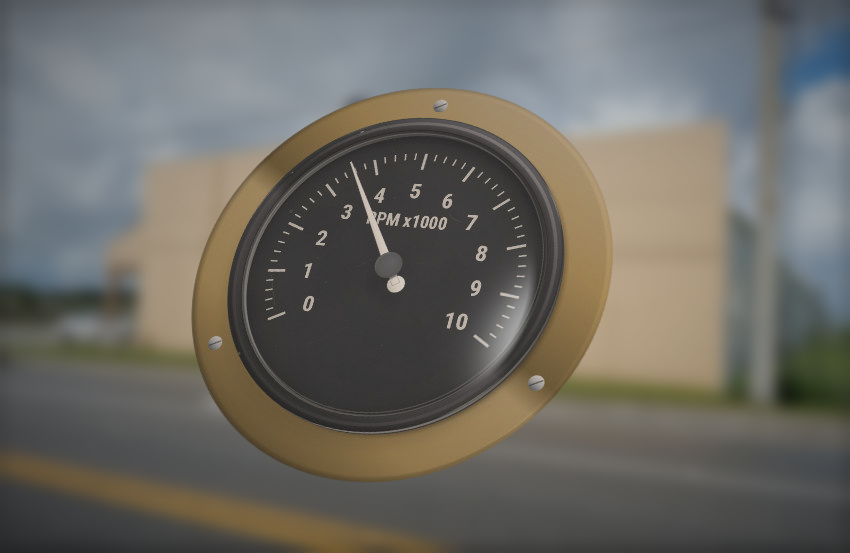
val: 3600 rpm
